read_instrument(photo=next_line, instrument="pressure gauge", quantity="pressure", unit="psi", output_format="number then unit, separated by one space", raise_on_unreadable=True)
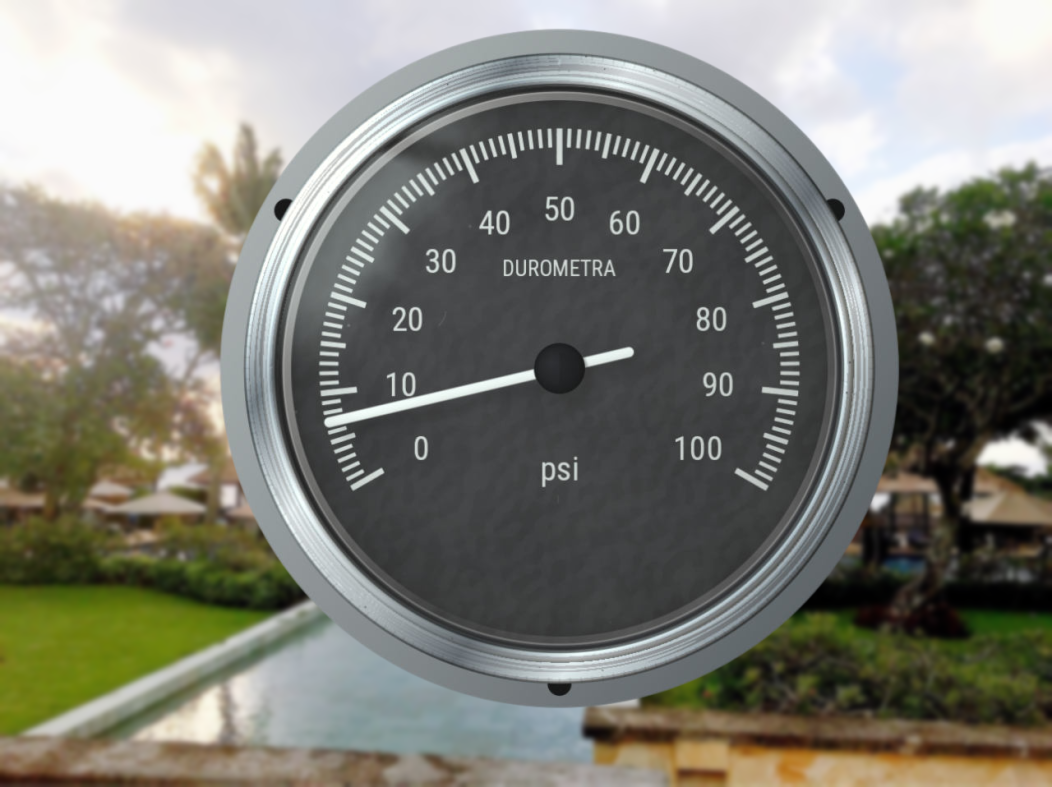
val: 7 psi
